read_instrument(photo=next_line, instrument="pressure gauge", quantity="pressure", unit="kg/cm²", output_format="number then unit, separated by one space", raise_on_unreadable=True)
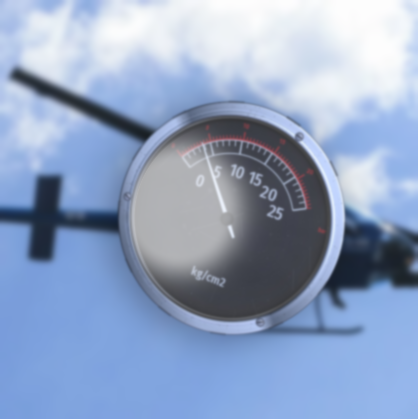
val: 4 kg/cm²
